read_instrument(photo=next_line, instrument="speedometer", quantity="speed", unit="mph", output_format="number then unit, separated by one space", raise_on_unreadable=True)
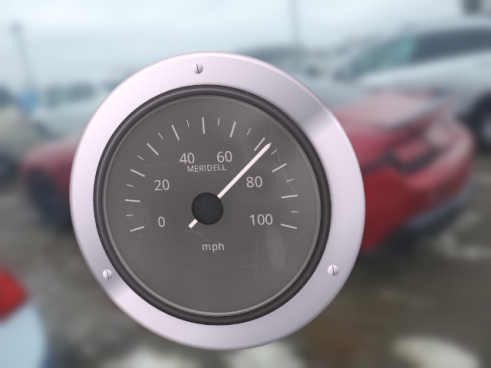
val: 72.5 mph
